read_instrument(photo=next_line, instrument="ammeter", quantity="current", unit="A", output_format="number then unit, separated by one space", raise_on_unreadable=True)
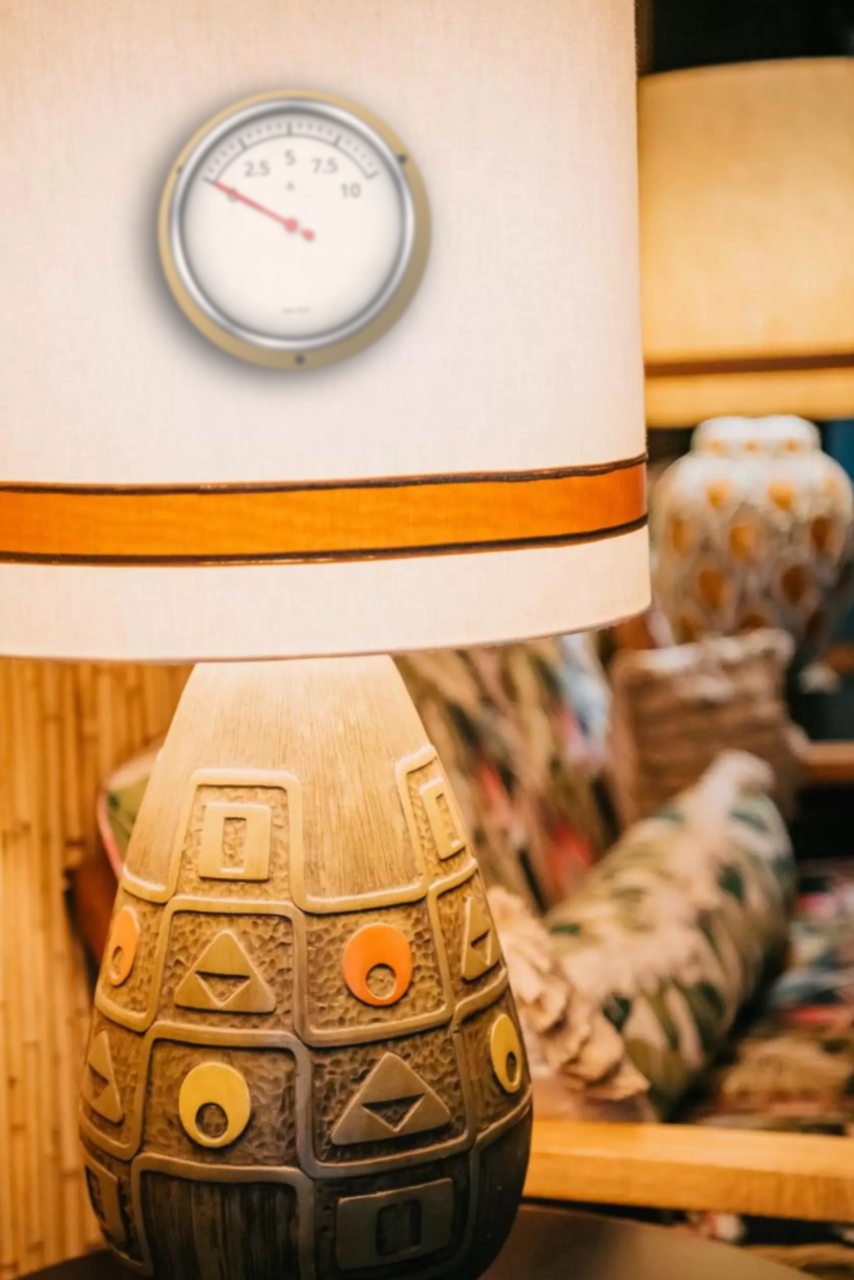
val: 0 A
